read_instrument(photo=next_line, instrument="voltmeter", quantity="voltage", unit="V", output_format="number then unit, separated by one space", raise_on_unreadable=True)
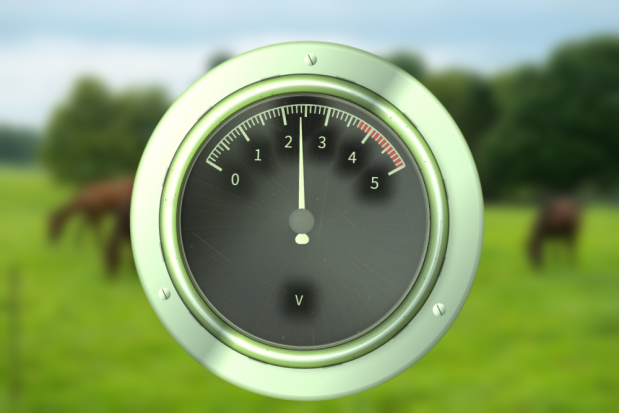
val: 2.4 V
